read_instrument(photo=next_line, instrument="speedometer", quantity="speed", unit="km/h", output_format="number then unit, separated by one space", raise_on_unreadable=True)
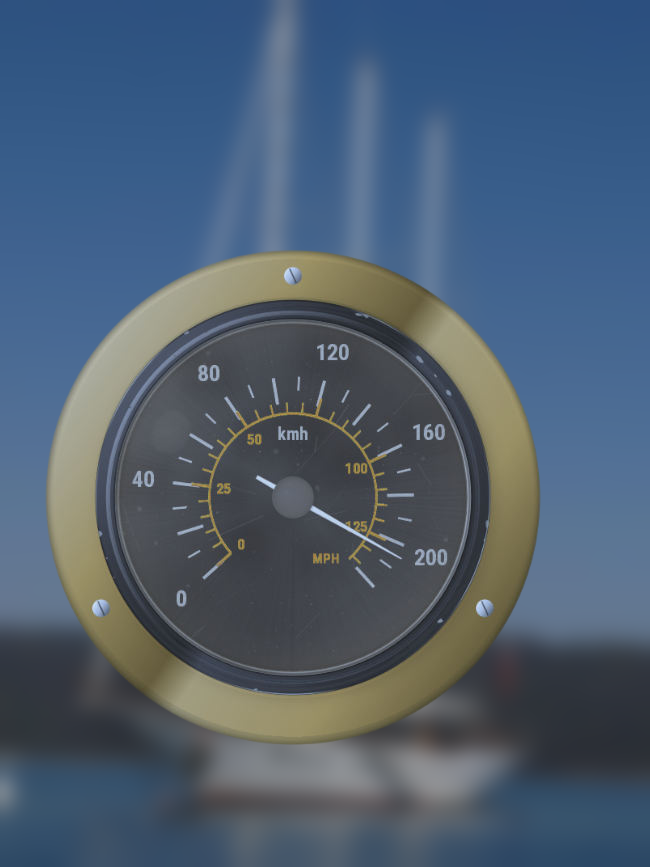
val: 205 km/h
